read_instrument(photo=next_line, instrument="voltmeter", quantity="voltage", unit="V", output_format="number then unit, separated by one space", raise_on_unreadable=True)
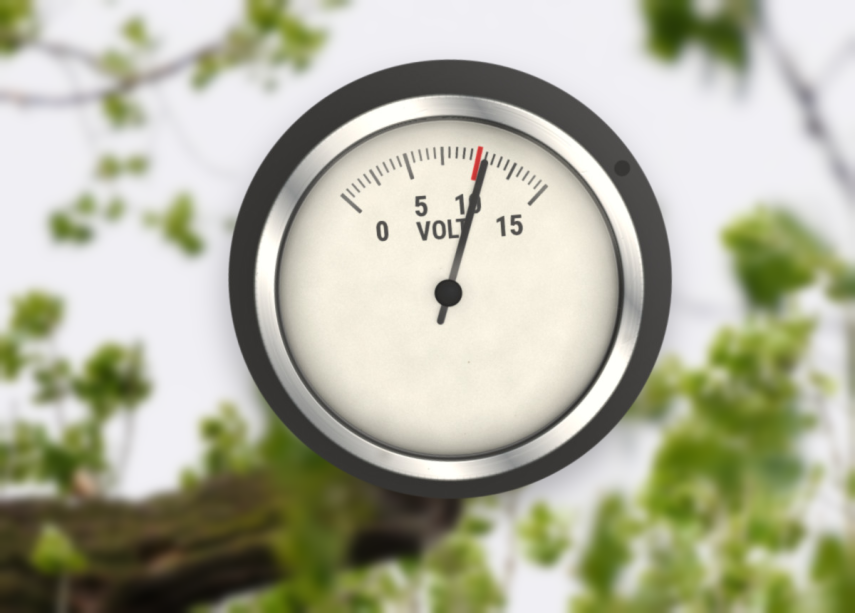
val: 10.5 V
